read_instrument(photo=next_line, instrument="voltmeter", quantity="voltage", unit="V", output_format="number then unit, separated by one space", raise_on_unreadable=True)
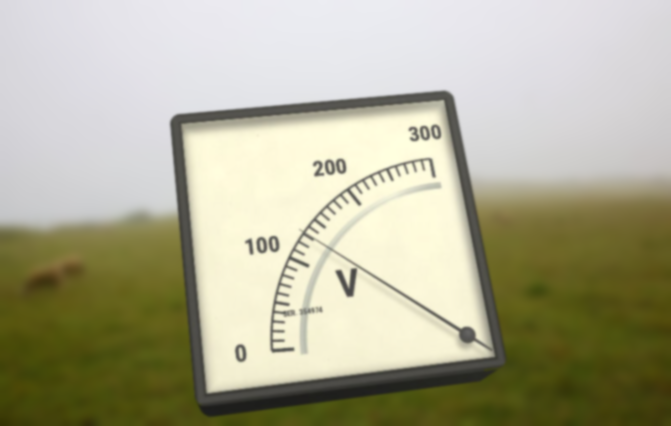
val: 130 V
